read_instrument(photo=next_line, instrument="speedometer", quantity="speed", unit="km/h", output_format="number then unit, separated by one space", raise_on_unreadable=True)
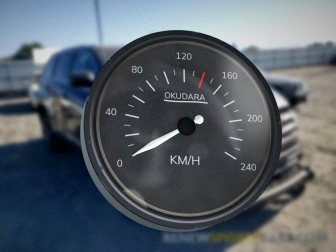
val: 0 km/h
